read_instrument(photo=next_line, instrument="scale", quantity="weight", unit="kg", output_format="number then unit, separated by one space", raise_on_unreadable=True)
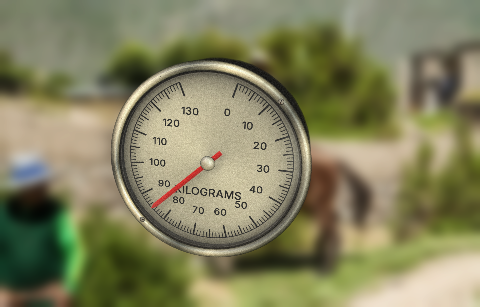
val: 85 kg
